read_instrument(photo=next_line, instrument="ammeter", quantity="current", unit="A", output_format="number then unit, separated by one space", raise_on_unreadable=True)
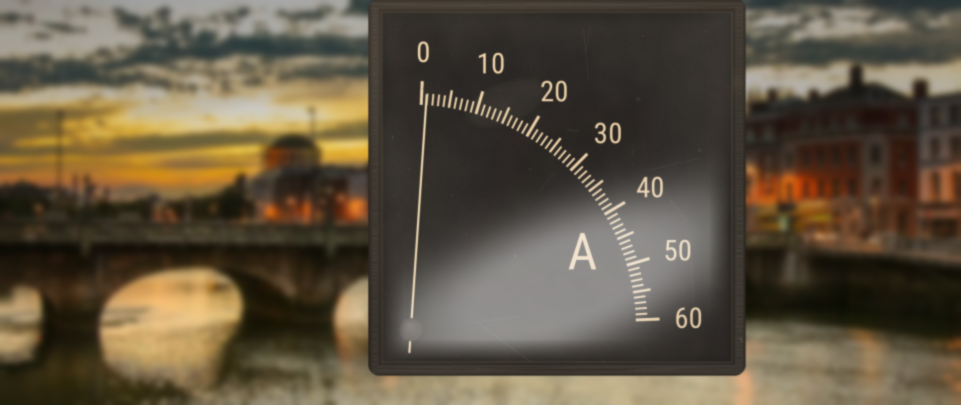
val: 1 A
